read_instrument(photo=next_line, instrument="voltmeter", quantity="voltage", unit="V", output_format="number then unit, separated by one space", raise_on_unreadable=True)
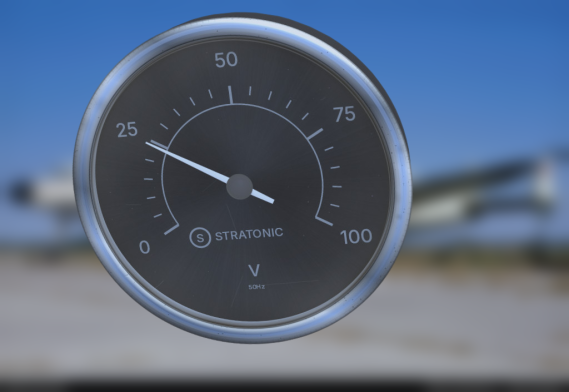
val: 25 V
